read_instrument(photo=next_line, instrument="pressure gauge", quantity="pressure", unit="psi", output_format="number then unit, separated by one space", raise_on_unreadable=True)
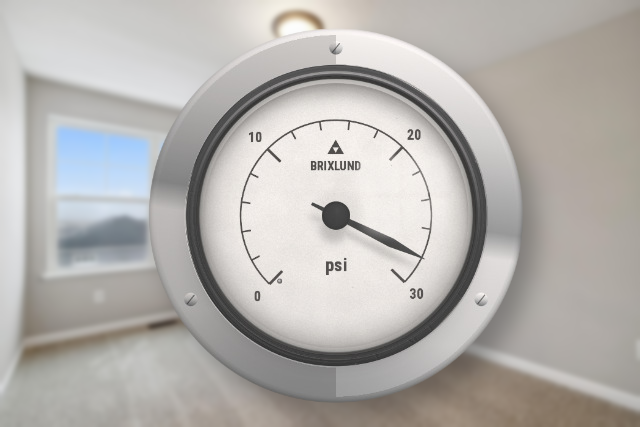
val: 28 psi
